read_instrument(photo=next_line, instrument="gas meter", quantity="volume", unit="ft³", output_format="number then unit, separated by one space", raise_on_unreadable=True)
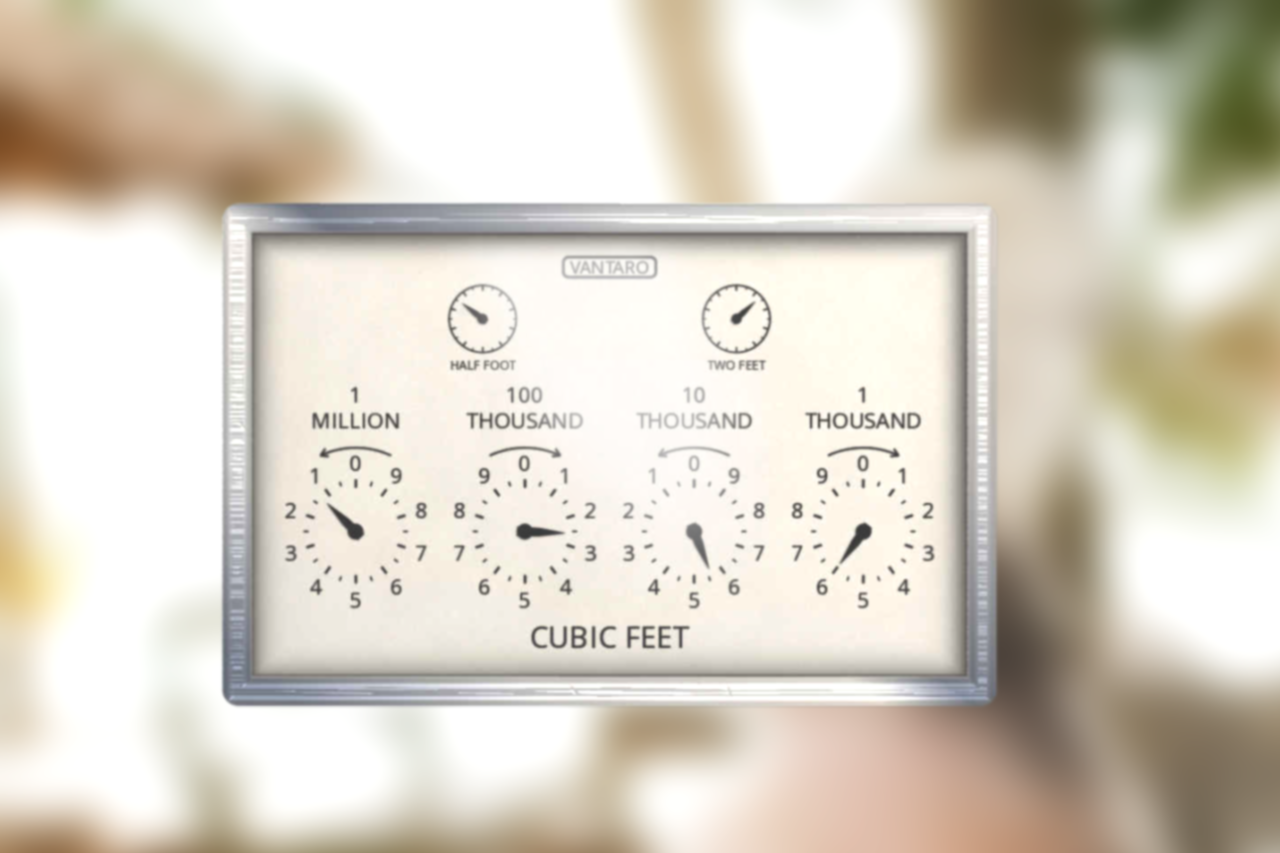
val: 125600 ft³
